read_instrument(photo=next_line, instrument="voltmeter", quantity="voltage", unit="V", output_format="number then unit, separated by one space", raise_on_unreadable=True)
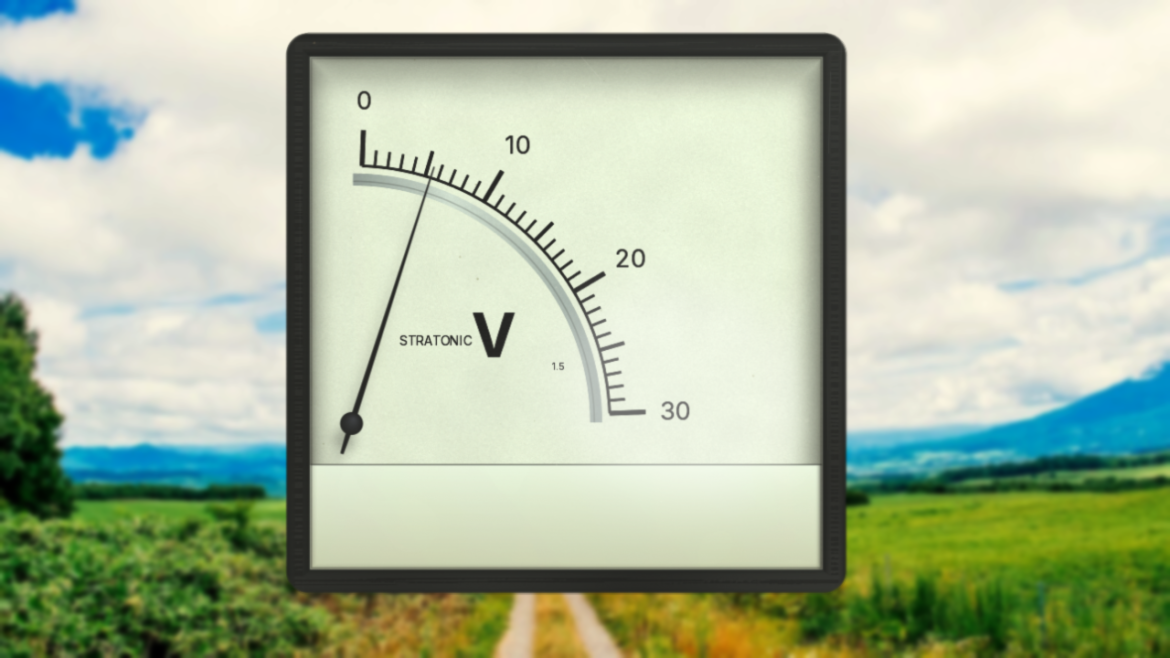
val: 5.5 V
